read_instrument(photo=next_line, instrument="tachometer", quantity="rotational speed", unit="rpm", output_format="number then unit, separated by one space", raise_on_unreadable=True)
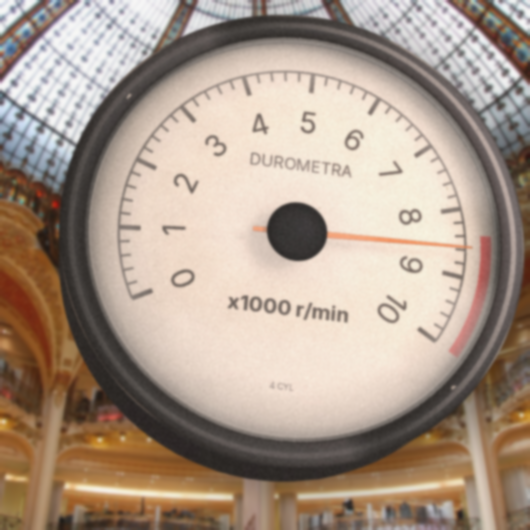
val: 8600 rpm
